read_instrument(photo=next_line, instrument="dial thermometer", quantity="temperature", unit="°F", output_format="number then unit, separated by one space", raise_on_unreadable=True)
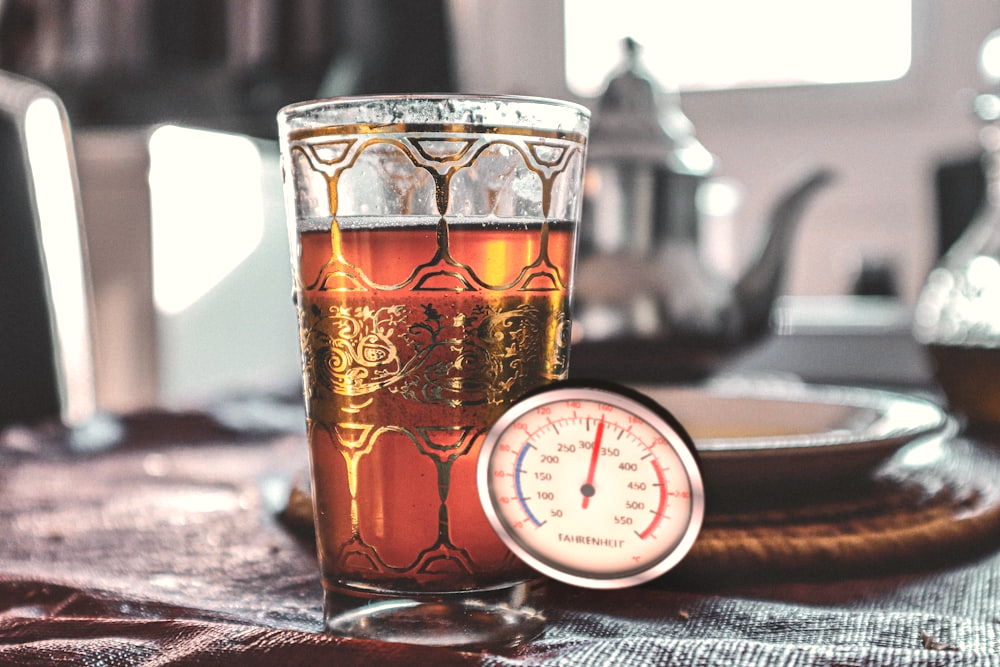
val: 320 °F
